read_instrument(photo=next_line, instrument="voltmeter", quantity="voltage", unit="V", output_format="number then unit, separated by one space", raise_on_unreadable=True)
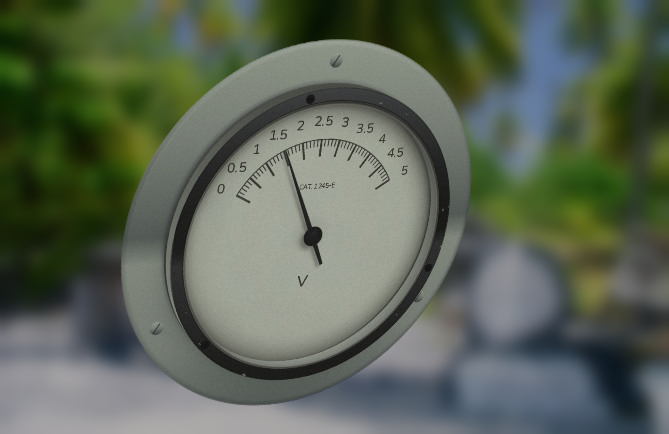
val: 1.5 V
